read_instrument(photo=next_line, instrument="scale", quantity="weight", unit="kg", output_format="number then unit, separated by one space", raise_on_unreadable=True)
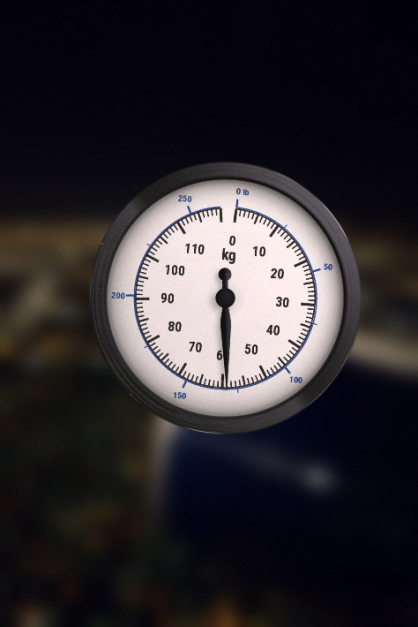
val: 59 kg
